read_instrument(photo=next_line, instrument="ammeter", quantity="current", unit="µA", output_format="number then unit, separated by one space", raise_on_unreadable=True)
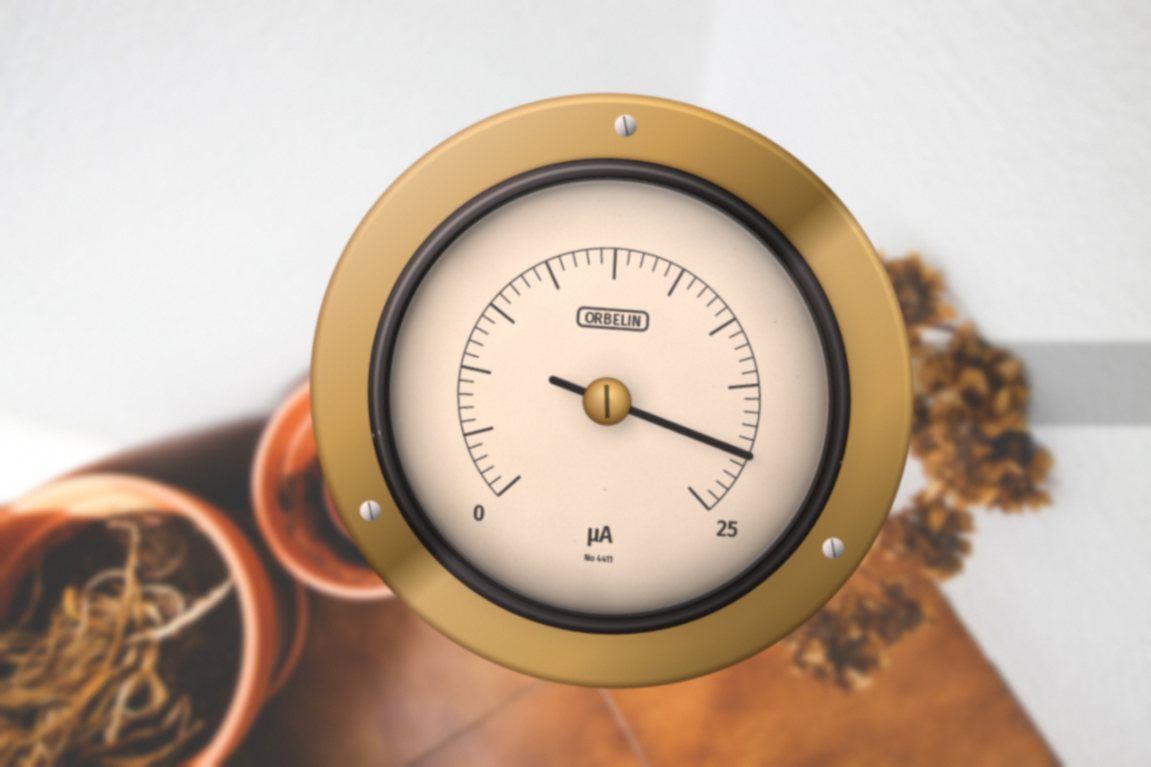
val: 22.5 µA
